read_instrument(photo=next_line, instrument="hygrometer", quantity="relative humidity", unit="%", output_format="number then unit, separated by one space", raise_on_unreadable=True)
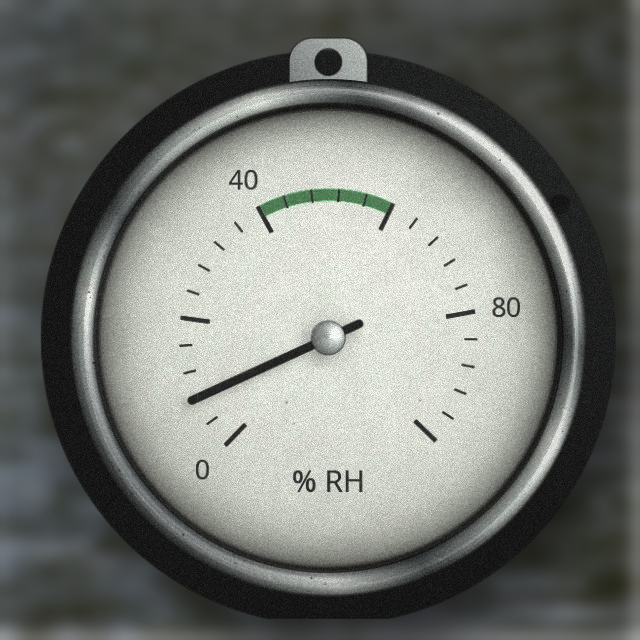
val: 8 %
